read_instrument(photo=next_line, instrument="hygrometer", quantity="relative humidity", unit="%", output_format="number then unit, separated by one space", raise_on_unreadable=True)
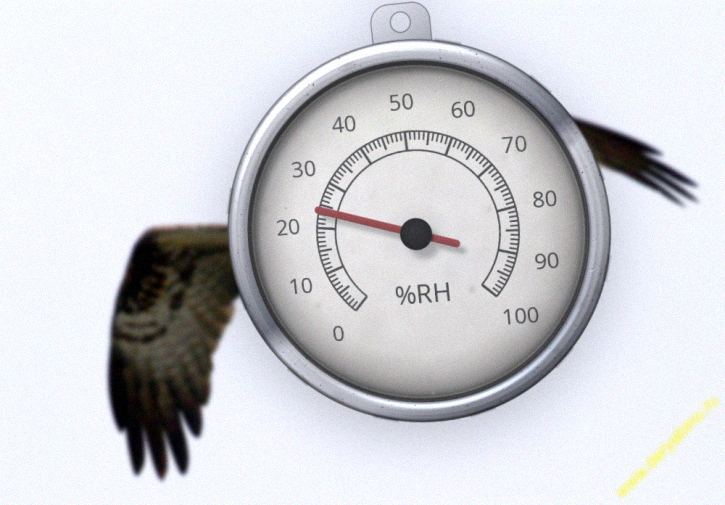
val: 24 %
